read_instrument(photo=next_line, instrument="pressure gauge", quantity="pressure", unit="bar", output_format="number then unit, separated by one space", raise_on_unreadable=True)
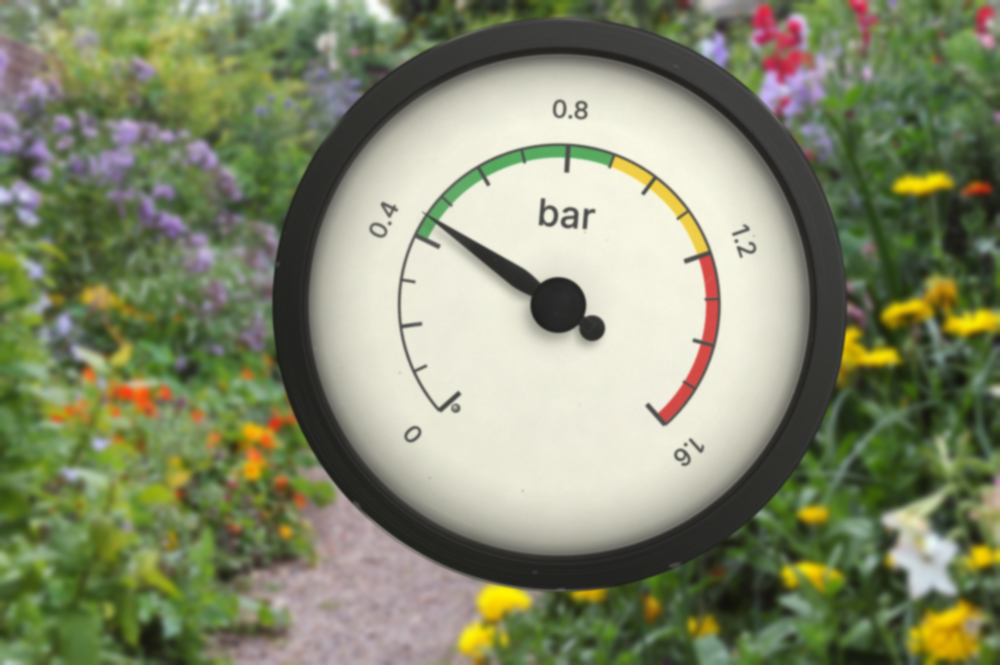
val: 0.45 bar
